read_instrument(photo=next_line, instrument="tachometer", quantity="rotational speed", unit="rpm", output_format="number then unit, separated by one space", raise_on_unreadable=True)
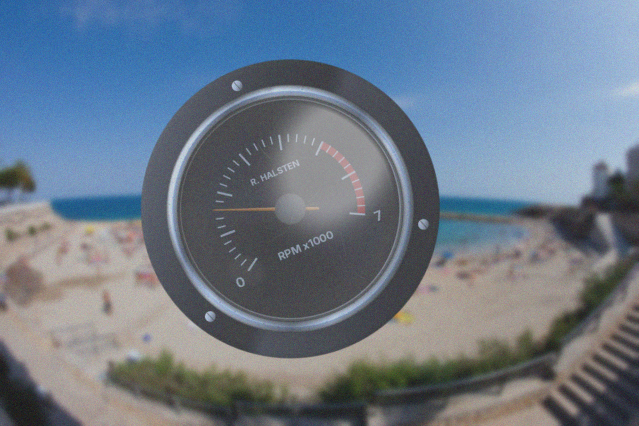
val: 1600 rpm
